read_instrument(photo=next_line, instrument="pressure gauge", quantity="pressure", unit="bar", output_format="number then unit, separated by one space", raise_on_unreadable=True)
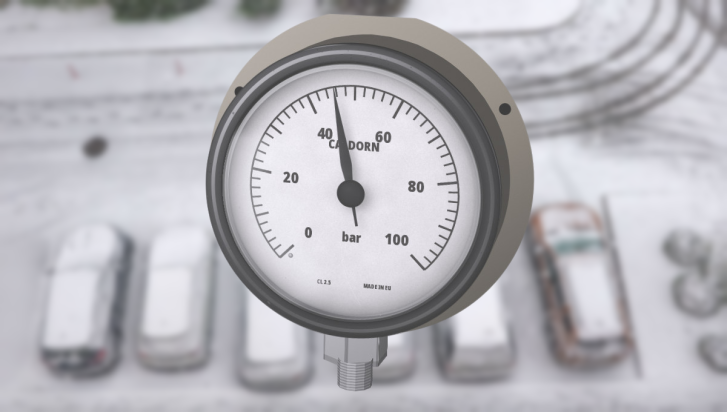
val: 46 bar
